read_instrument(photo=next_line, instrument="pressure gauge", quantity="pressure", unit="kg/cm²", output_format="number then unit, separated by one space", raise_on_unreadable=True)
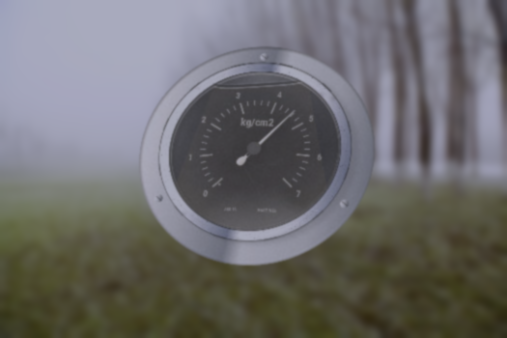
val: 4.6 kg/cm²
